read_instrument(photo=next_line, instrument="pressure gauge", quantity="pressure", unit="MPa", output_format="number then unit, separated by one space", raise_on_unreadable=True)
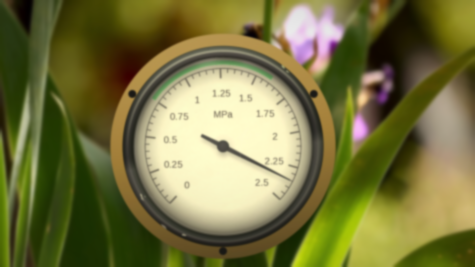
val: 2.35 MPa
